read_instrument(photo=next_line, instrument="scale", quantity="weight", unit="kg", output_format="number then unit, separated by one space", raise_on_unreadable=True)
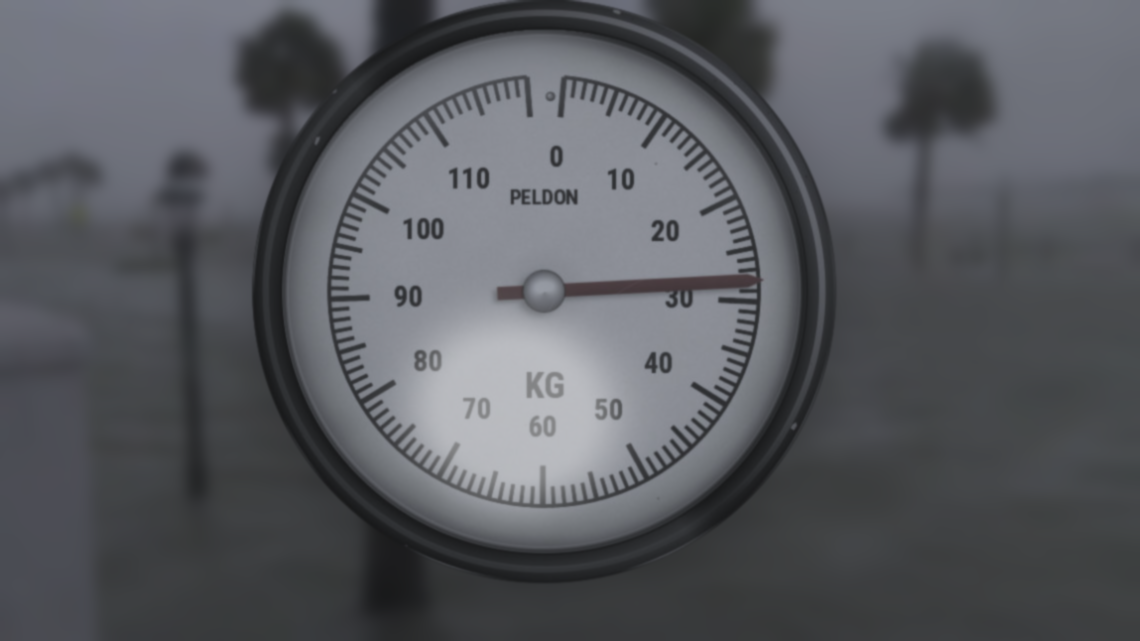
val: 28 kg
